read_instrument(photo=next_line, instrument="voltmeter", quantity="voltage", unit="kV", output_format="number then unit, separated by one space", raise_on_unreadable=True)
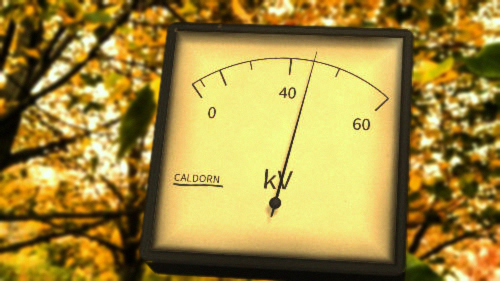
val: 45 kV
